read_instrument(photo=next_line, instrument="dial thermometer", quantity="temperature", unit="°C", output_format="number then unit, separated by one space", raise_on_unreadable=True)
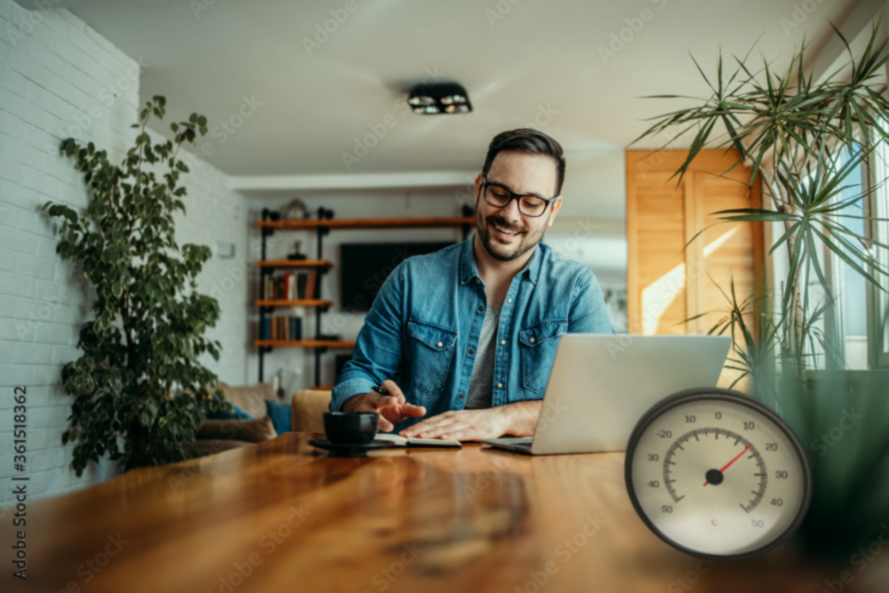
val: 15 °C
